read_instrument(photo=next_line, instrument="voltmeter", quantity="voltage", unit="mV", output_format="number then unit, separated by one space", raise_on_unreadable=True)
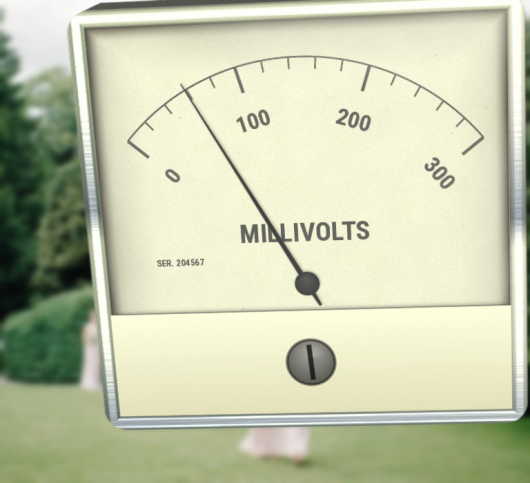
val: 60 mV
